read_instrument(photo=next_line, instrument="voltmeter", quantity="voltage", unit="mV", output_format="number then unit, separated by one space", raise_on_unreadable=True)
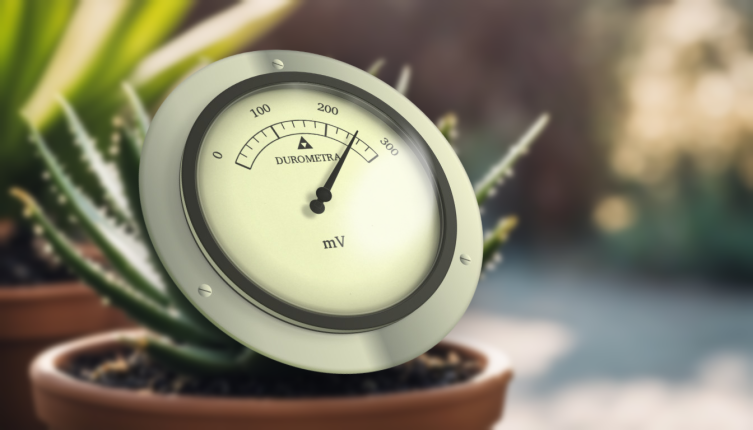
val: 250 mV
